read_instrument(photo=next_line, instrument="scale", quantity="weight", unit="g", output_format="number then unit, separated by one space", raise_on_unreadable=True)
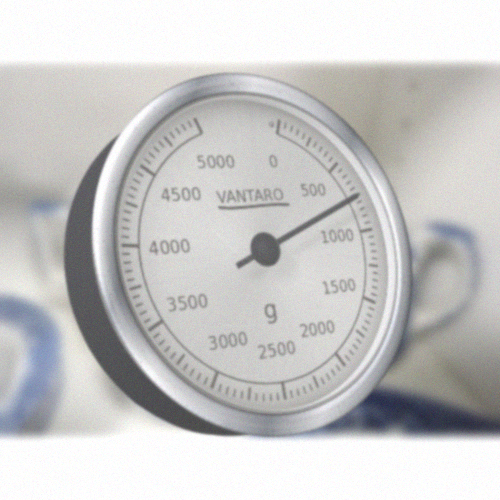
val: 750 g
